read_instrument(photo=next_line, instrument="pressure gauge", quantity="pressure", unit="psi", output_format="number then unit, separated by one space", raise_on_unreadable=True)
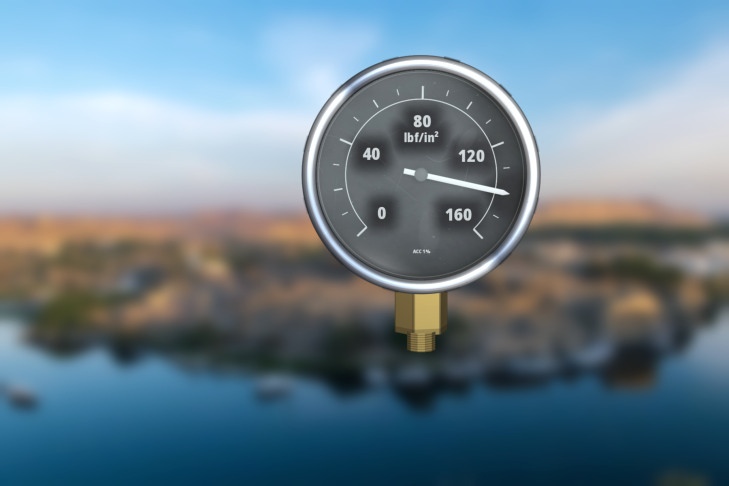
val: 140 psi
